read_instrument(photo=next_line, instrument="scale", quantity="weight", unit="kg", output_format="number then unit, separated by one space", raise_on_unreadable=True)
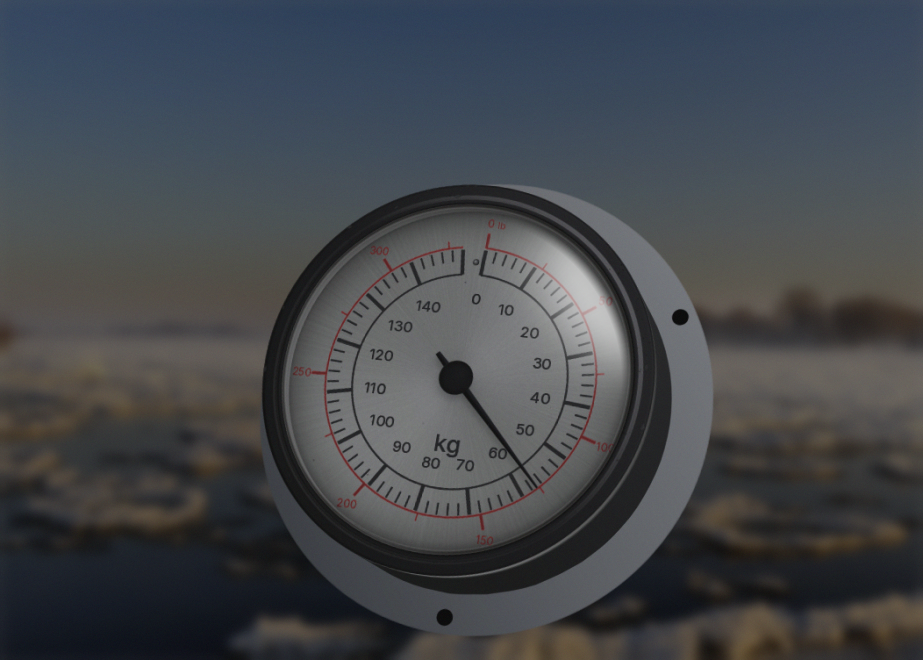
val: 57 kg
